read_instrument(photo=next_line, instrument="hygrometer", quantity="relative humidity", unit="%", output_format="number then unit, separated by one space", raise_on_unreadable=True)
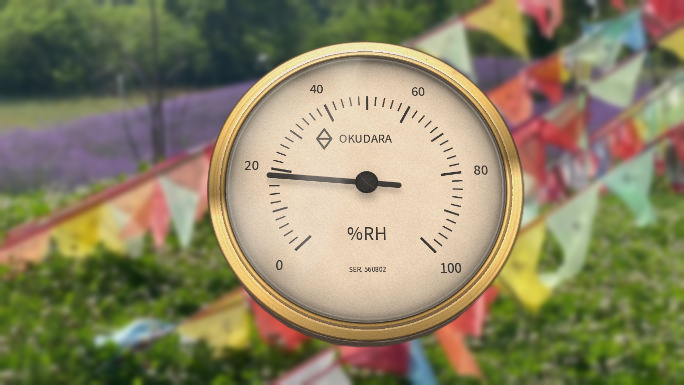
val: 18 %
